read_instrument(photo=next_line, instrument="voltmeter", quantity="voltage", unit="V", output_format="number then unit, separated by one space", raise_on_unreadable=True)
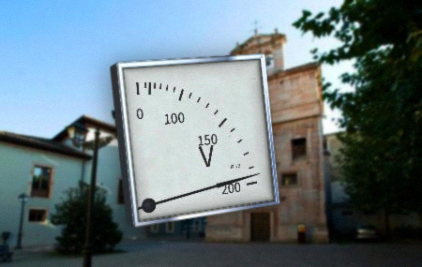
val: 195 V
